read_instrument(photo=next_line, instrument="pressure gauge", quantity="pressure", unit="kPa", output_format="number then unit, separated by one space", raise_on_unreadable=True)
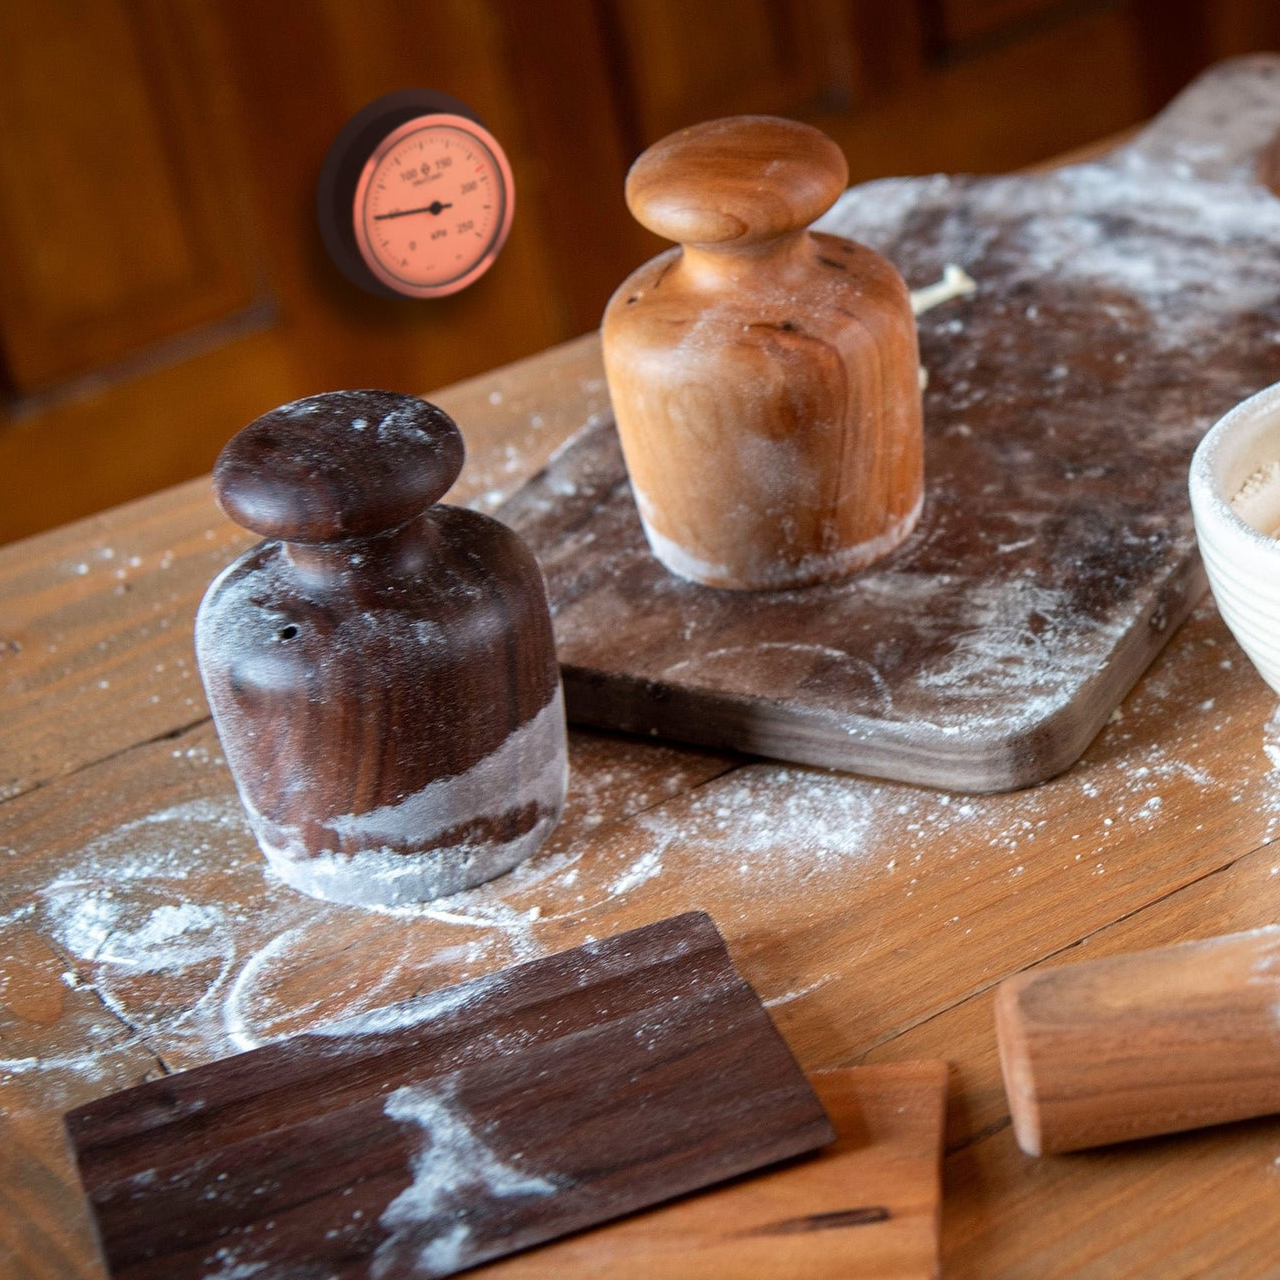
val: 50 kPa
